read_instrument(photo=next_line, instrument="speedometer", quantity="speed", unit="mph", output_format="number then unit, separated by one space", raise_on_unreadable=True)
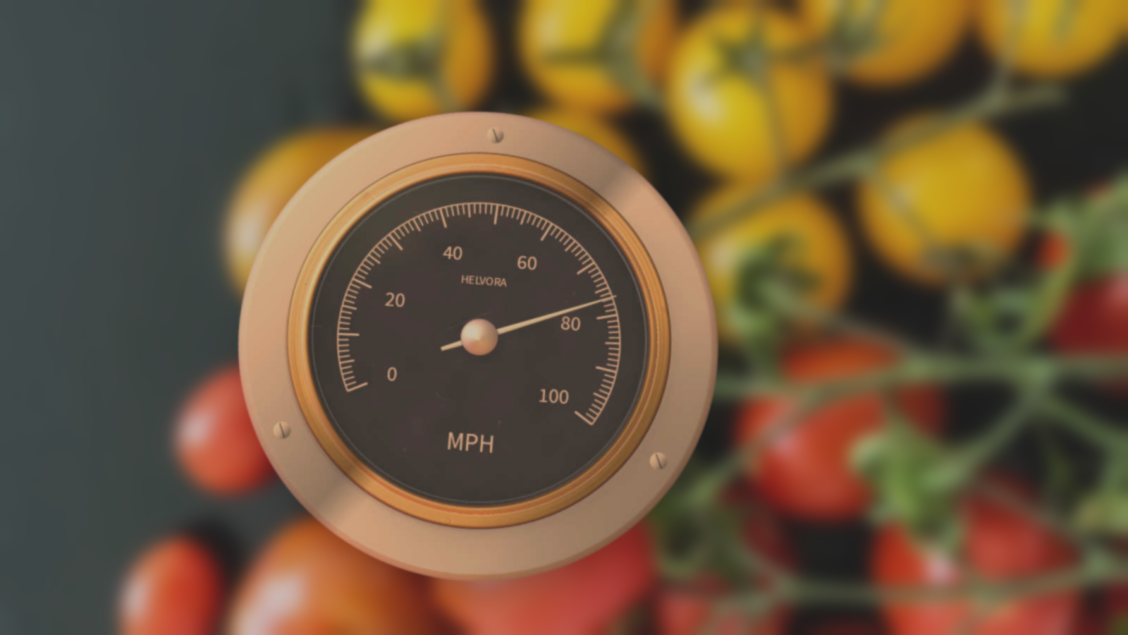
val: 77 mph
